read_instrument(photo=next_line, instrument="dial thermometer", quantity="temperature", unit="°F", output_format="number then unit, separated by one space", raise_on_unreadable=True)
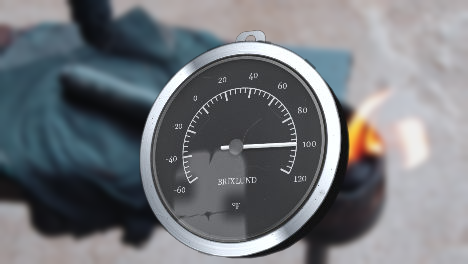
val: 100 °F
